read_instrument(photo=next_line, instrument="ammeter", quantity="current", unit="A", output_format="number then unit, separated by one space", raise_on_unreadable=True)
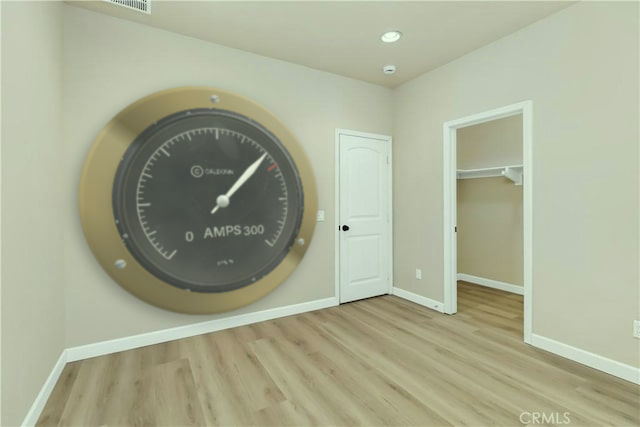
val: 200 A
